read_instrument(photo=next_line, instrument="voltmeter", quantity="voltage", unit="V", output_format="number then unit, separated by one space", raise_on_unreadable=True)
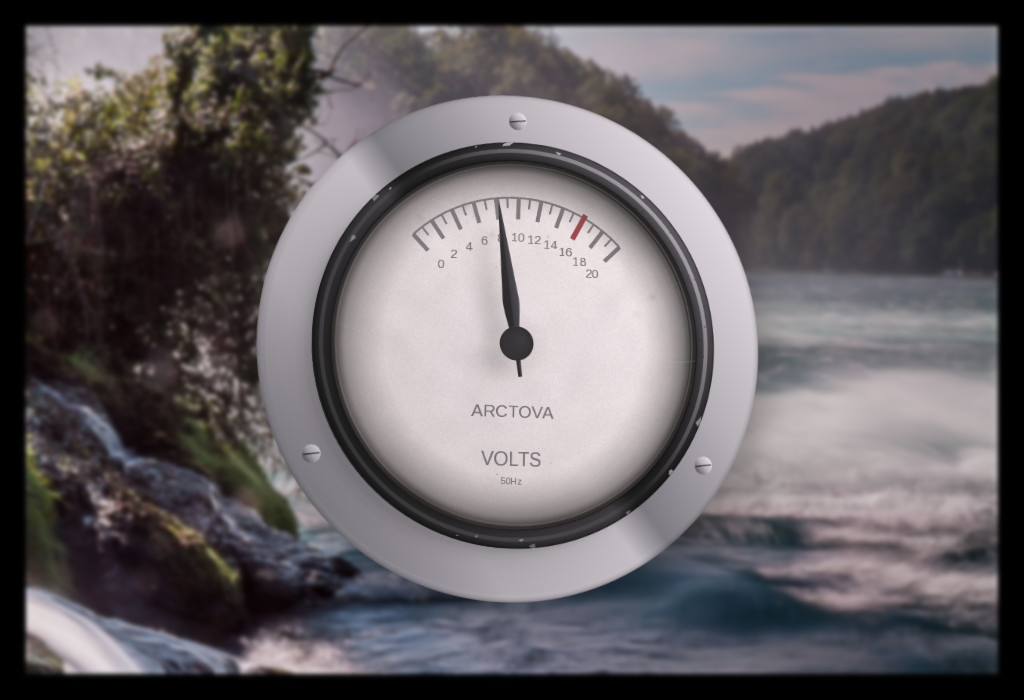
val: 8 V
